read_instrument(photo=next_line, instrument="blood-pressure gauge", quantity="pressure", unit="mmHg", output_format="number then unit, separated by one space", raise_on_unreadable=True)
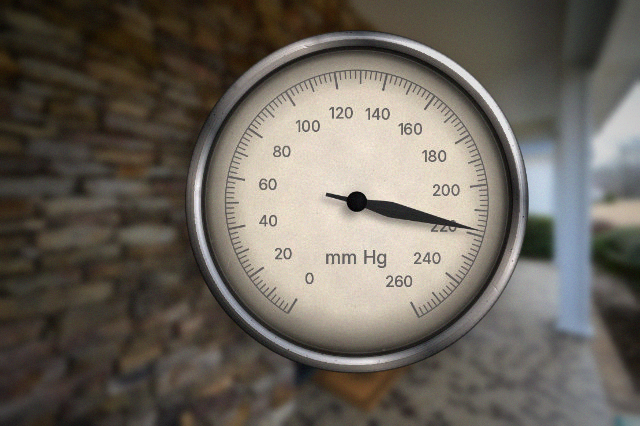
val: 218 mmHg
